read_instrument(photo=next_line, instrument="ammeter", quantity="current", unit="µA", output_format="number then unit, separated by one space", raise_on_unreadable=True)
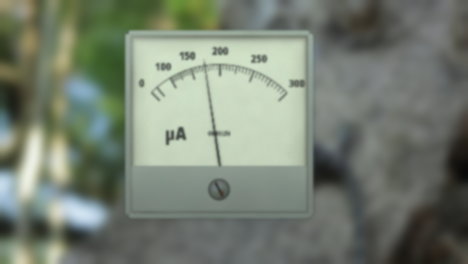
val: 175 µA
